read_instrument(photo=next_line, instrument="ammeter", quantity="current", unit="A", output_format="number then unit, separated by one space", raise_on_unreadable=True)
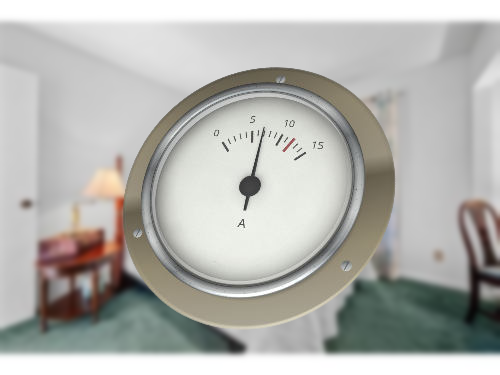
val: 7 A
